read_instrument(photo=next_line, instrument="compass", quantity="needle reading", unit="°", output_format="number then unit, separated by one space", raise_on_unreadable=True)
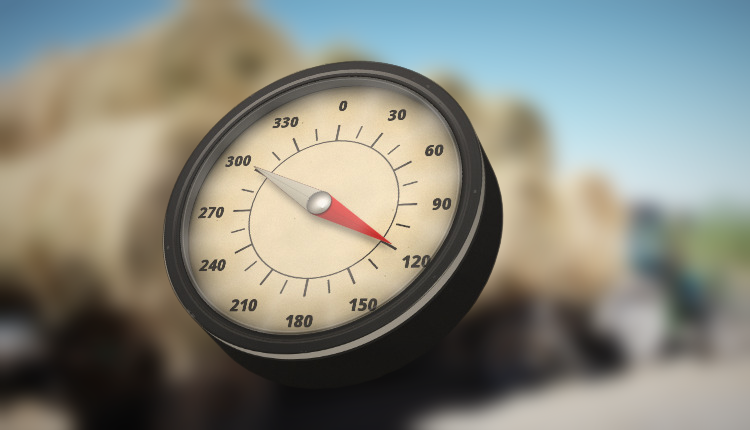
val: 120 °
